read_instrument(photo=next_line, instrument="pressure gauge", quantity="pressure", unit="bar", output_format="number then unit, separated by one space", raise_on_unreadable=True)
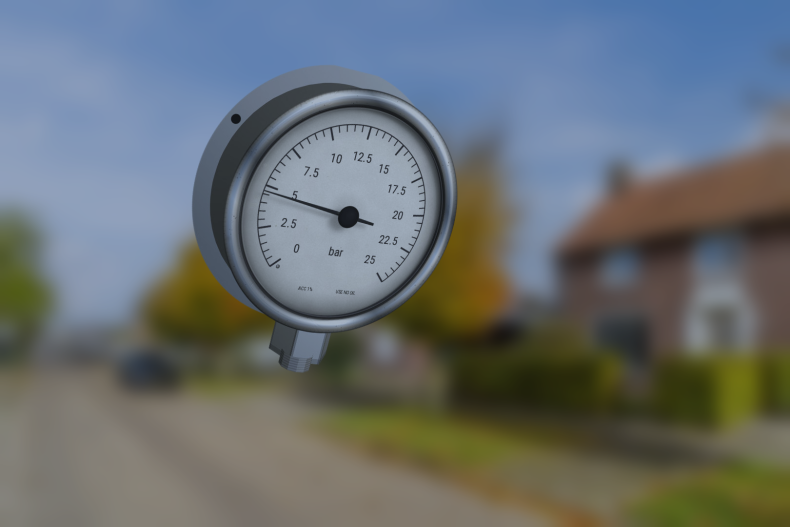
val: 4.75 bar
